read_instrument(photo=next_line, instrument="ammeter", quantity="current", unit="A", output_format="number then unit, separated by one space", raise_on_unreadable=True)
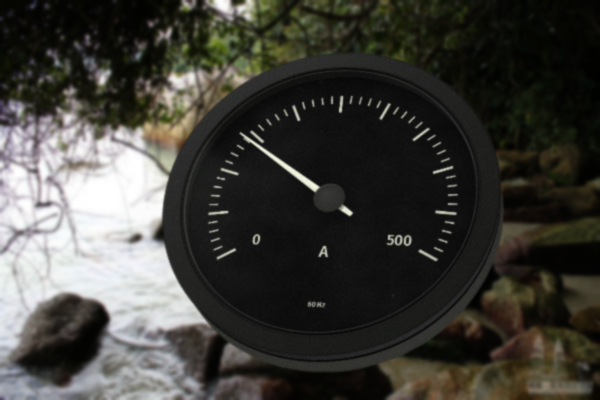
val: 140 A
